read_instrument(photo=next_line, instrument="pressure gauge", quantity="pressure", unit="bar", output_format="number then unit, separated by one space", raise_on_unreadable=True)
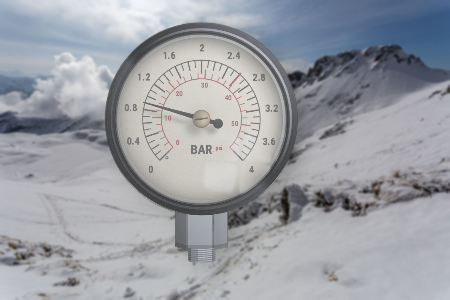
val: 0.9 bar
